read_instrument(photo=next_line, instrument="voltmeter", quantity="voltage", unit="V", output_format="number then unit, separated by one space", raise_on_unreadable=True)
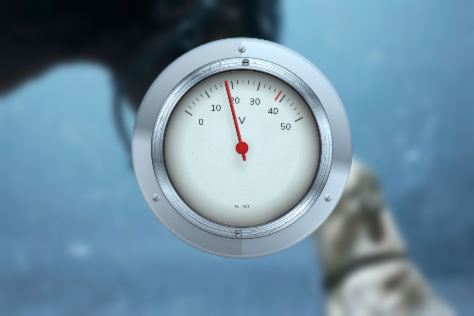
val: 18 V
